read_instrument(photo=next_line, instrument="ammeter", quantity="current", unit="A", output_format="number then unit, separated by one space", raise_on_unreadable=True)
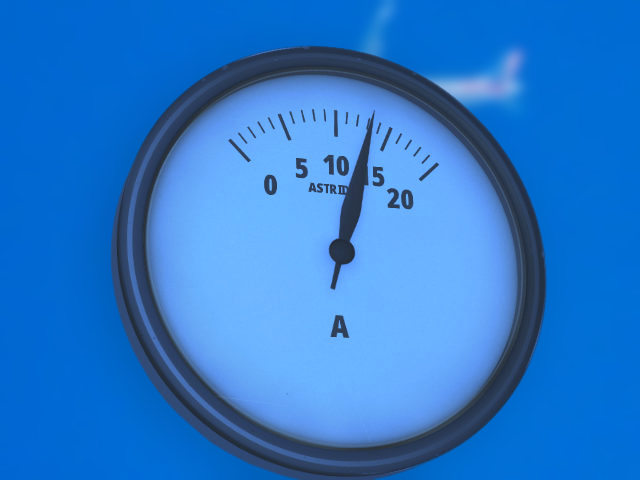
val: 13 A
